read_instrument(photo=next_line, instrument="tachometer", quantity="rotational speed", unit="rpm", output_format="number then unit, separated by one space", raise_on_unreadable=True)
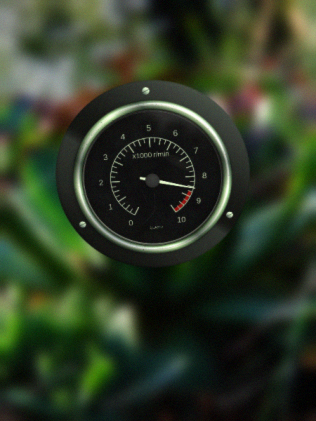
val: 8500 rpm
